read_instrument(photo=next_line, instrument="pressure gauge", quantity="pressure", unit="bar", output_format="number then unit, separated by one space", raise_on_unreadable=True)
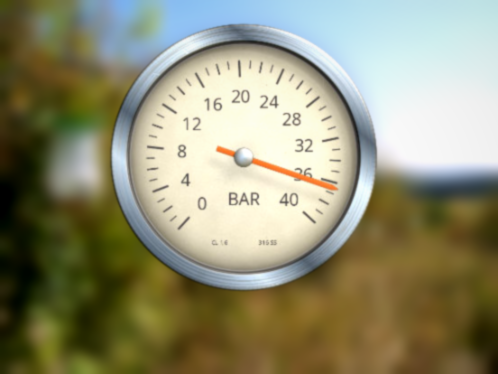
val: 36.5 bar
